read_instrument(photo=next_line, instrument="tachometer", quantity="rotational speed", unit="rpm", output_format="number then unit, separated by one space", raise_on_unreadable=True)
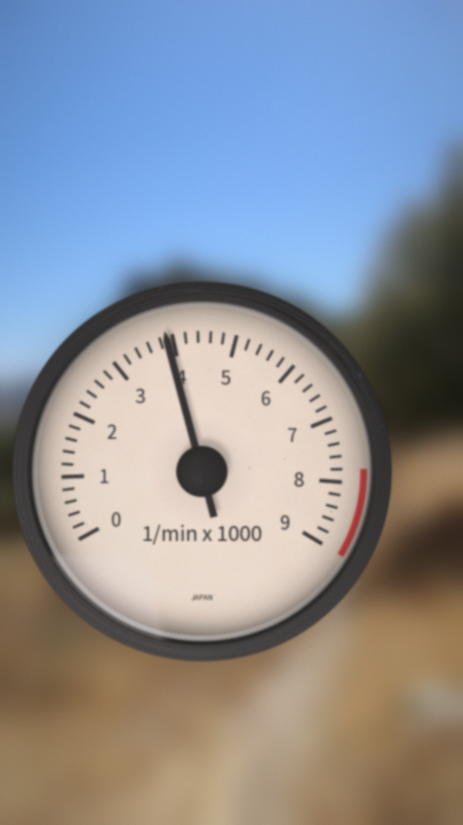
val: 3900 rpm
